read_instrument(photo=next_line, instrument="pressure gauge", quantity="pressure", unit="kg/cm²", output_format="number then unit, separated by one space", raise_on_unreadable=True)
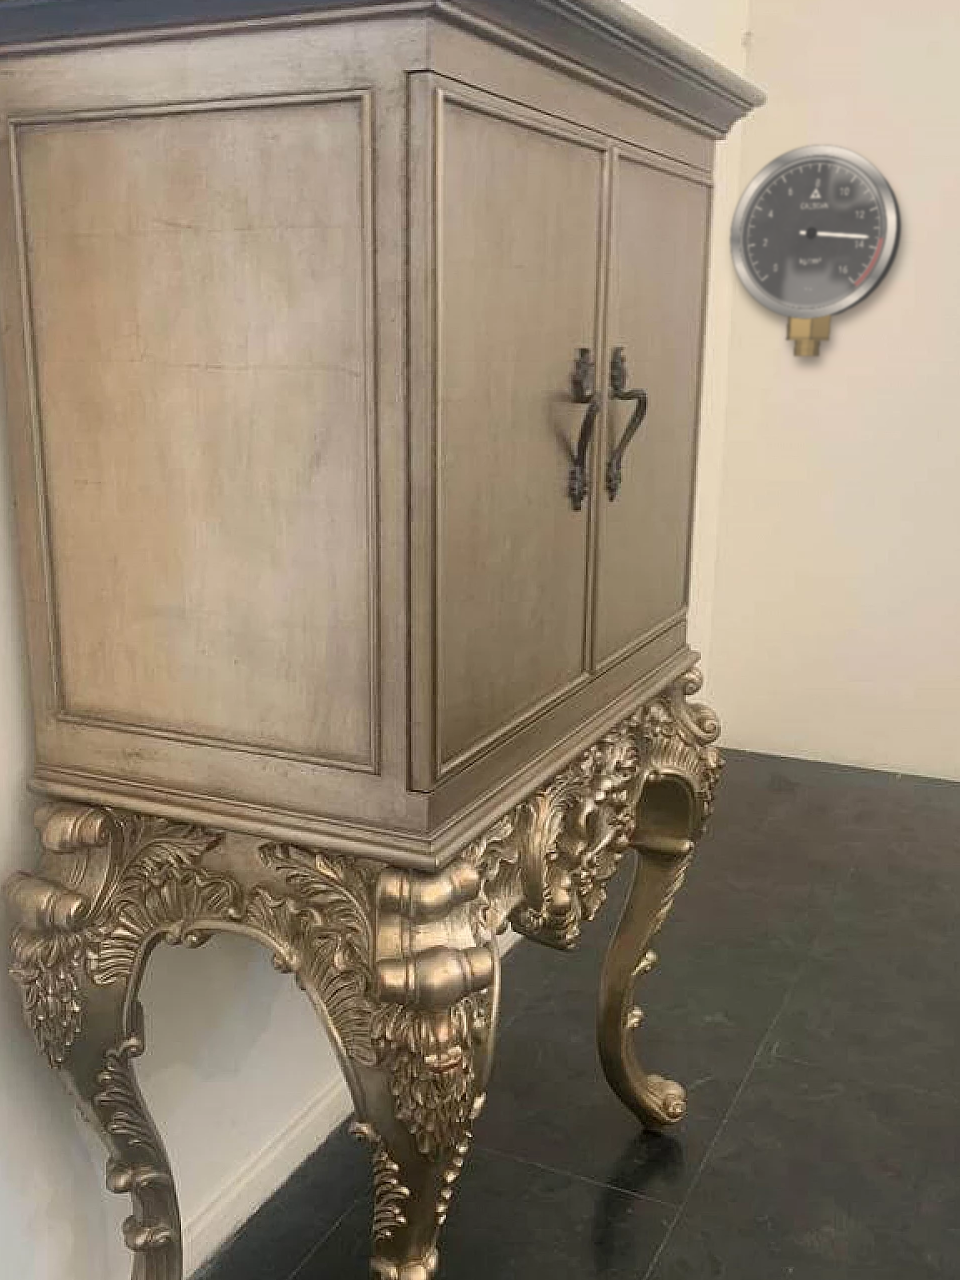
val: 13.5 kg/cm²
